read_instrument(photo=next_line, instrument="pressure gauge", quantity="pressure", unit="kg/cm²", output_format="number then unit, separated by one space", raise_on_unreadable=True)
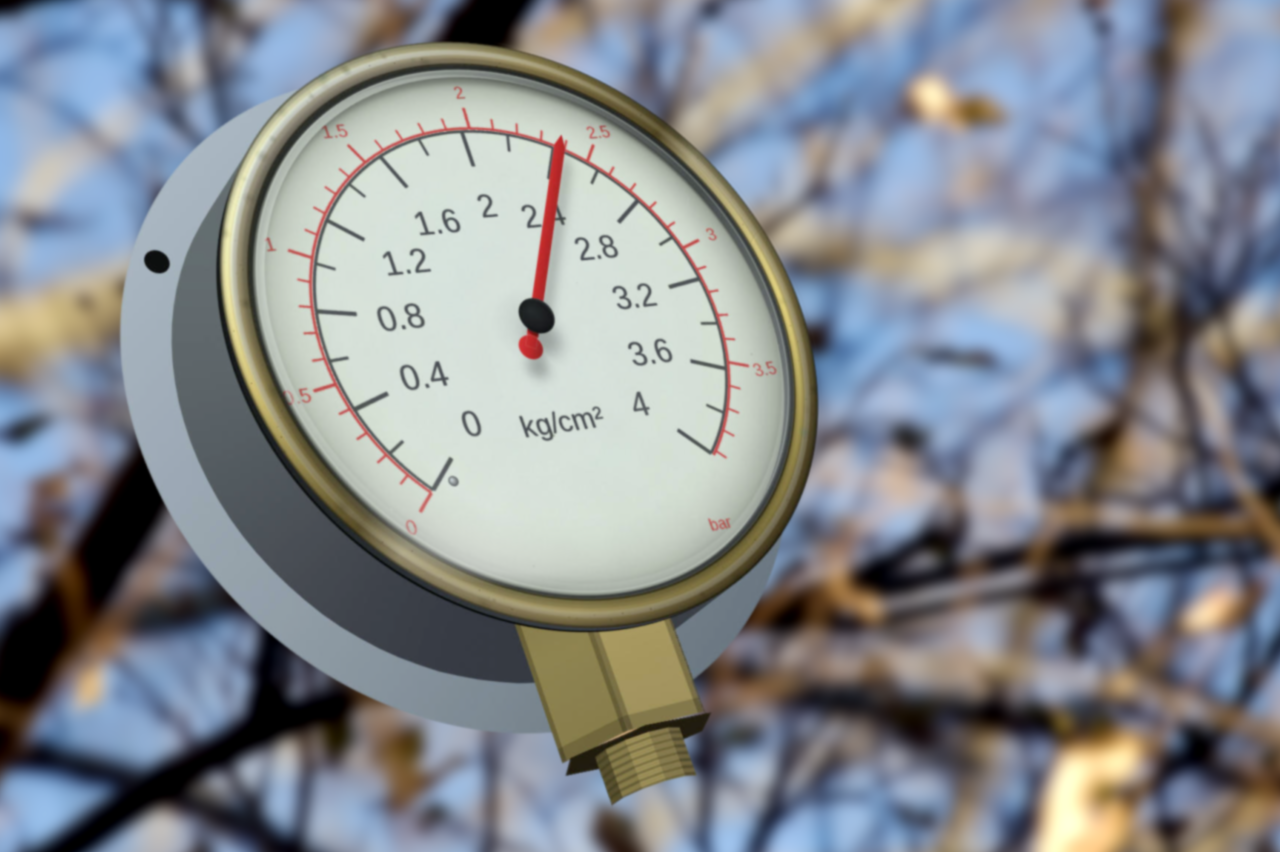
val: 2.4 kg/cm²
